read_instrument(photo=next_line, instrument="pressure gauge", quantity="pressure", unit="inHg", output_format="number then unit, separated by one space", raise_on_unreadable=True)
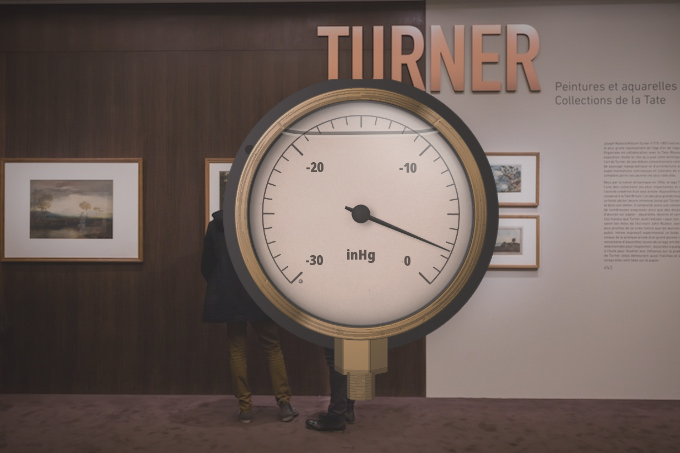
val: -2.5 inHg
